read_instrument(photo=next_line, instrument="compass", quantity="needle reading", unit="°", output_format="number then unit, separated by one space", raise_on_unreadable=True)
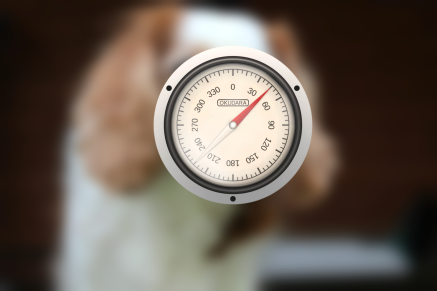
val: 45 °
